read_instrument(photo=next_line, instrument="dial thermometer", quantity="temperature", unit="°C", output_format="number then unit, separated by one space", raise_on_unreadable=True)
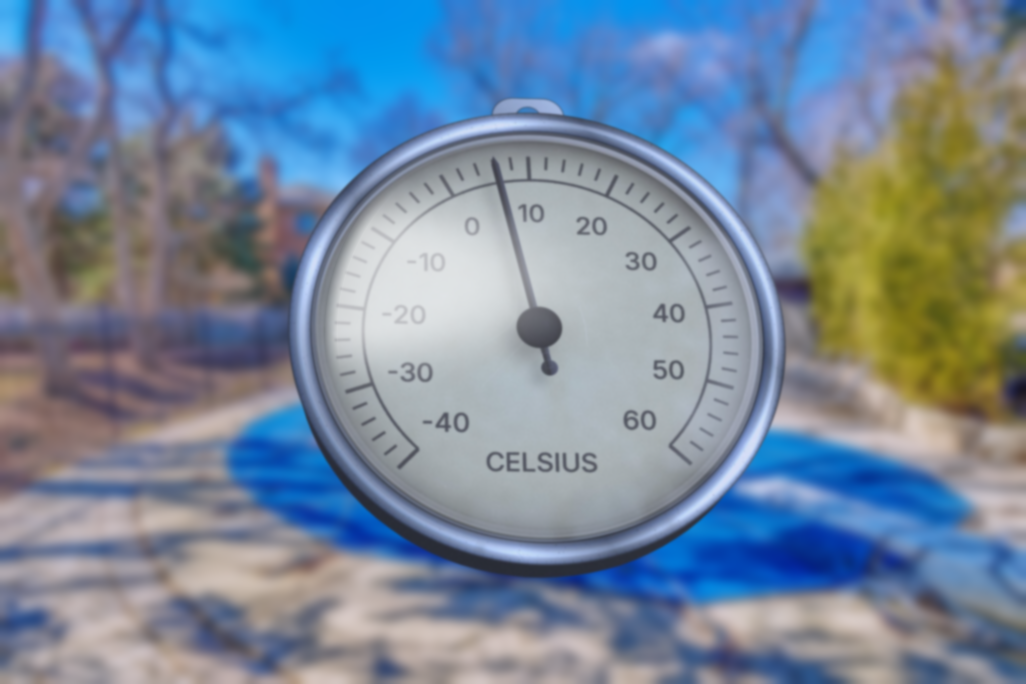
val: 6 °C
